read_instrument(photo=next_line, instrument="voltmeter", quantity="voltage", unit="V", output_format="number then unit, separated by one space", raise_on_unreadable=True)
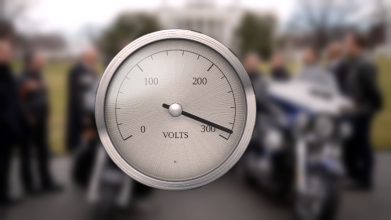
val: 290 V
